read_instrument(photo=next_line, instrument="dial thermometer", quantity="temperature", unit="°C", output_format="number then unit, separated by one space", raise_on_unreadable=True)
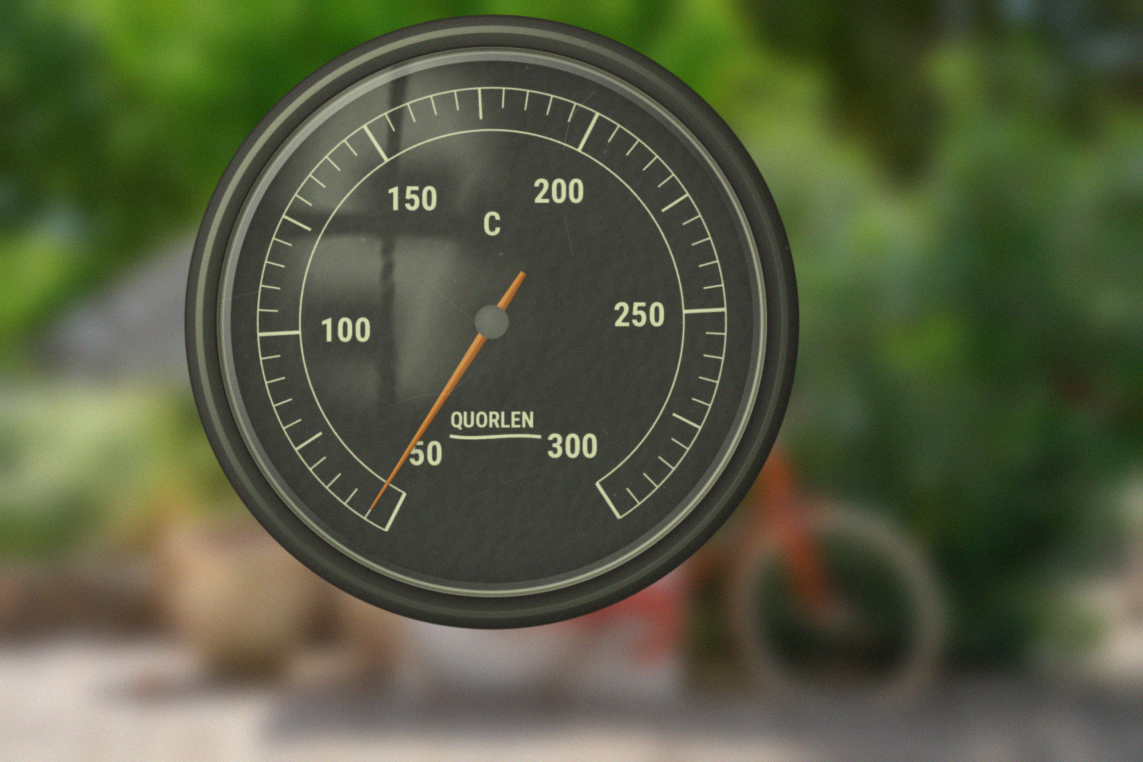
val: 55 °C
